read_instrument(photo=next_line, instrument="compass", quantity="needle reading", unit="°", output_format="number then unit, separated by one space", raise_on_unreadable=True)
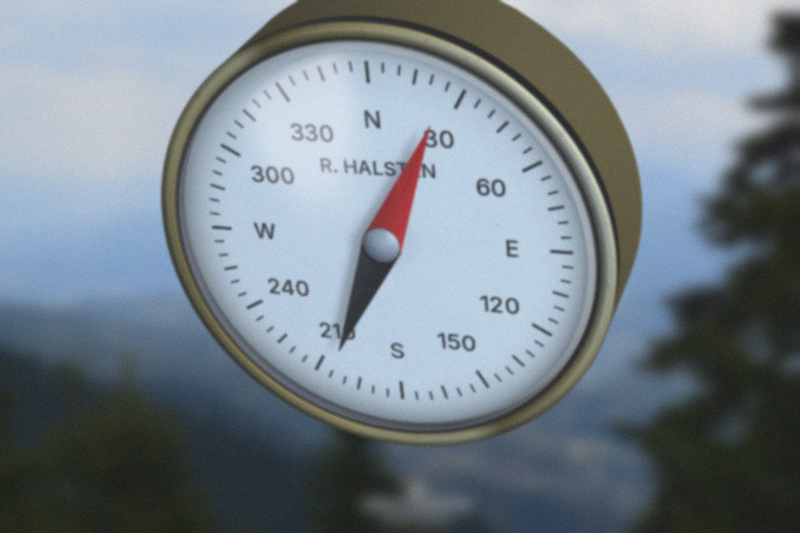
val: 25 °
